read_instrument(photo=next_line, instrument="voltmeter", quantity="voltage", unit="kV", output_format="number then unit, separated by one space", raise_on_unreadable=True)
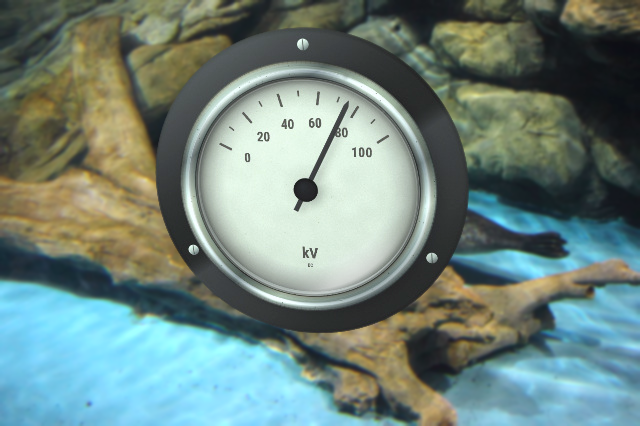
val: 75 kV
